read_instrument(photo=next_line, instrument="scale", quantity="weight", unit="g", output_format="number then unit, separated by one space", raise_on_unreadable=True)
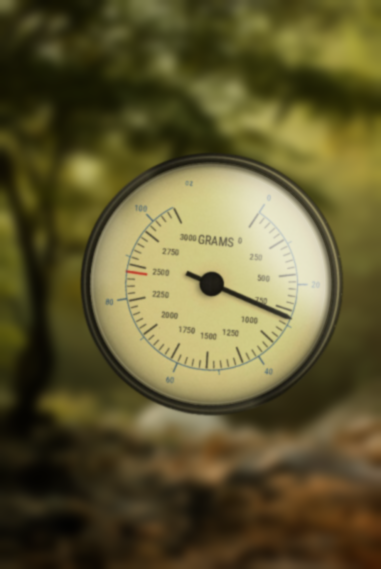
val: 800 g
